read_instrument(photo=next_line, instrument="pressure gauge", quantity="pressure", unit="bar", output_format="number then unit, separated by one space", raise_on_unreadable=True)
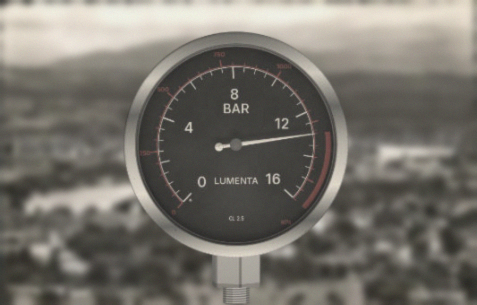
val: 13 bar
